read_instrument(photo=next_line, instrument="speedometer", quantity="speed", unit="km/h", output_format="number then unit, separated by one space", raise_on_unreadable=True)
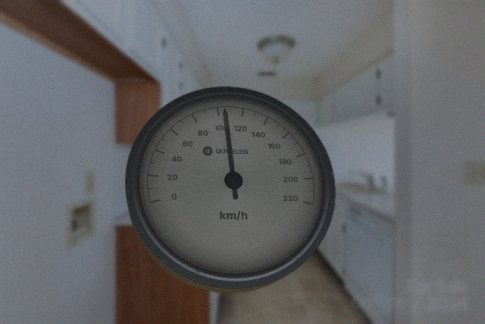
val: 105 km/h
